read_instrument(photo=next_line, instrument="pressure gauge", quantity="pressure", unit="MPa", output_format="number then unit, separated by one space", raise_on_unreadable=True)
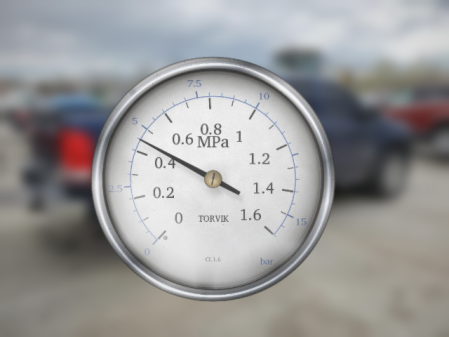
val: 0.45 MPa
